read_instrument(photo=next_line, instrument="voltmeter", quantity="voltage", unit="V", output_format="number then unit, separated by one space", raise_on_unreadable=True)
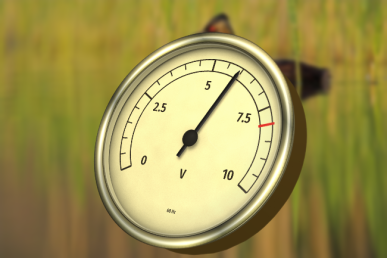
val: 6 V
